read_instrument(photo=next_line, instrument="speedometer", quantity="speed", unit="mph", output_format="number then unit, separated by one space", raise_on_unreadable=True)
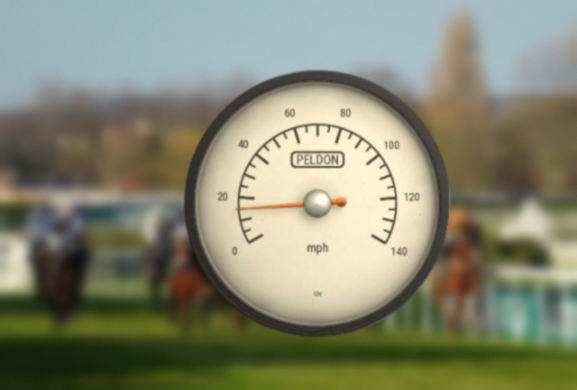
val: 15 mph
